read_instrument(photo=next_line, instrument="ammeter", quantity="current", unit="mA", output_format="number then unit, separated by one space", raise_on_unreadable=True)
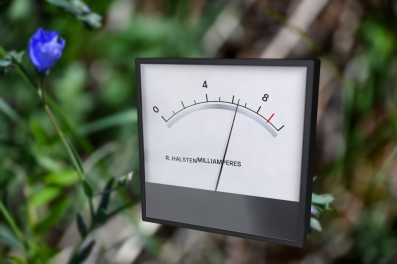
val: 6.5 mA
